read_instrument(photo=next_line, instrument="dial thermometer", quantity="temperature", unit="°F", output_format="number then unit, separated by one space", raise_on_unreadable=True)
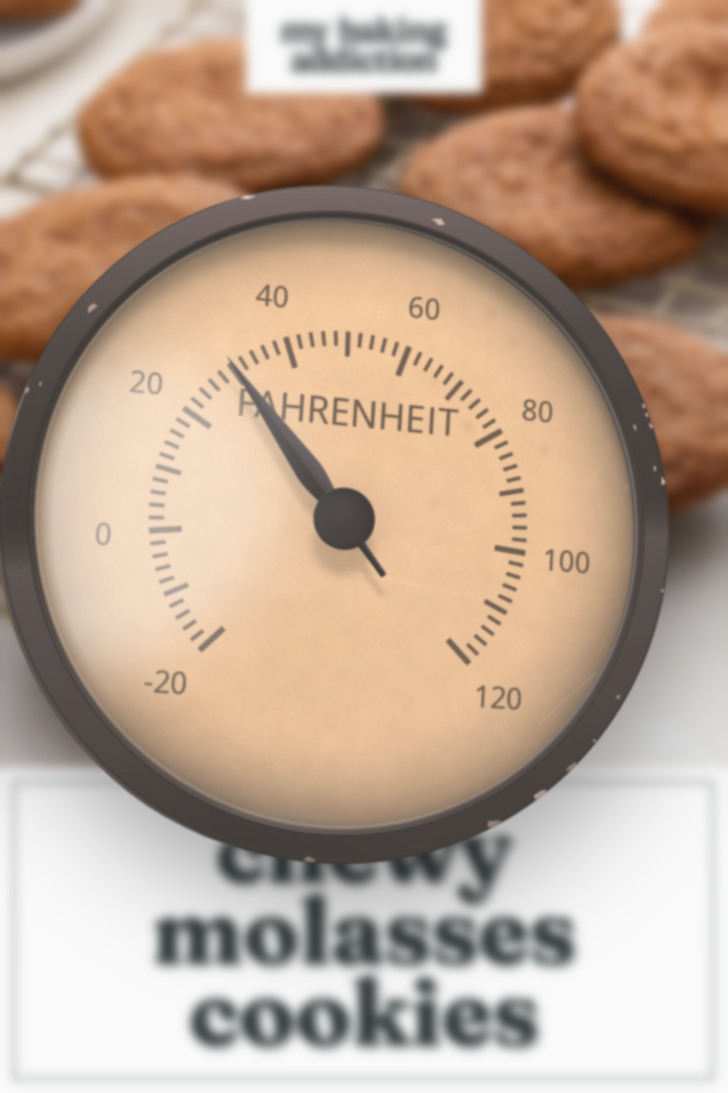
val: 30 °F
